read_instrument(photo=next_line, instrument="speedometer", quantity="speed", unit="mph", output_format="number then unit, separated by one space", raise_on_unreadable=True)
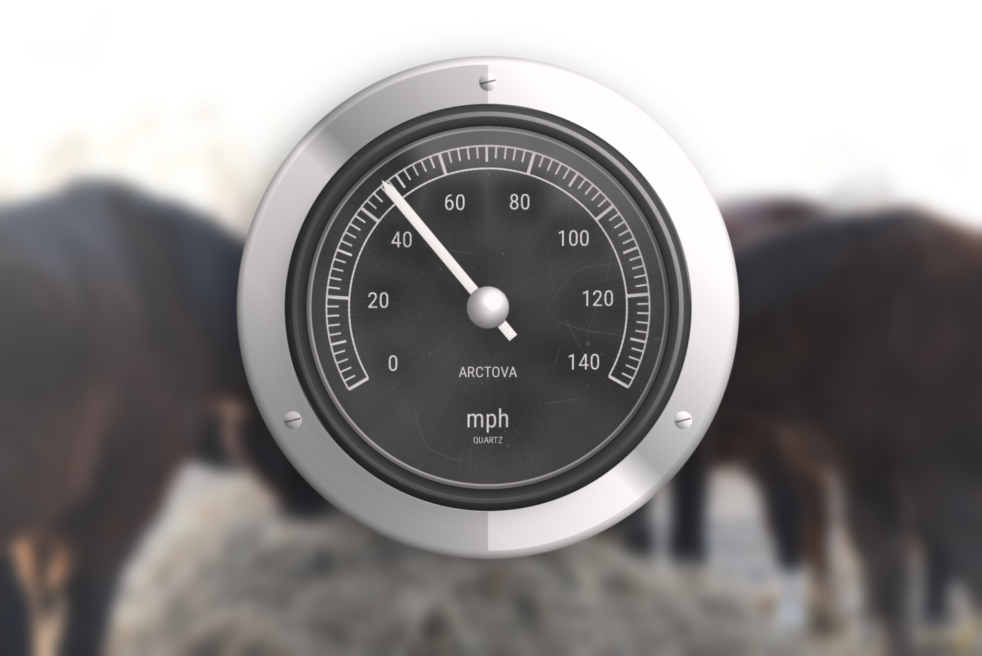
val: 47 mph
